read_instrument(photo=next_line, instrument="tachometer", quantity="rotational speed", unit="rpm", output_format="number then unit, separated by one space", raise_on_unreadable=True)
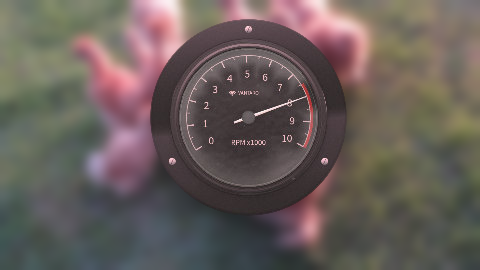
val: 8000 rpm
